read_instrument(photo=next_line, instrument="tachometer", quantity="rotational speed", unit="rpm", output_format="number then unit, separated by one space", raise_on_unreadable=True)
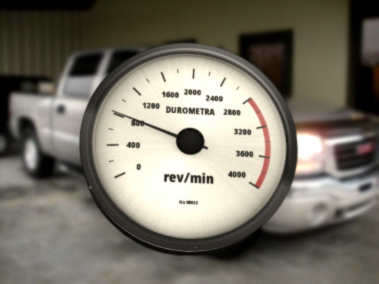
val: 800 rpm
